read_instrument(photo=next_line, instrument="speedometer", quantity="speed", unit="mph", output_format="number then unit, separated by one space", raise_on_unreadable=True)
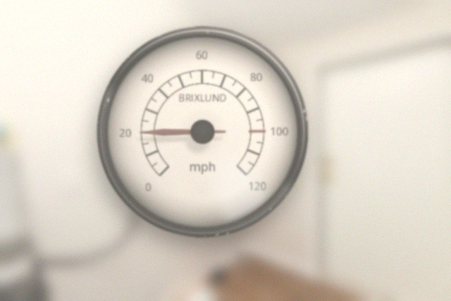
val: 20 mph
